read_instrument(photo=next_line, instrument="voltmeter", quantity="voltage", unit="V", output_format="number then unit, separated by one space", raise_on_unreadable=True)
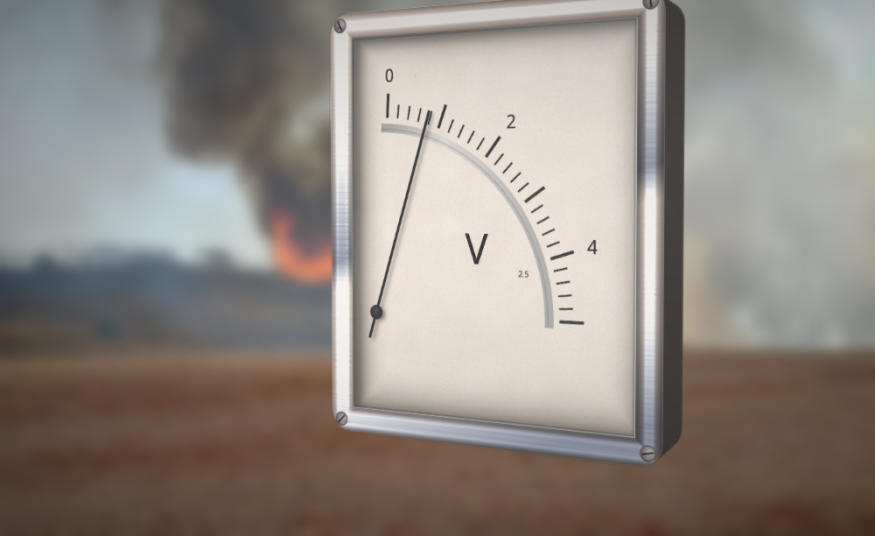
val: 0.8 V
